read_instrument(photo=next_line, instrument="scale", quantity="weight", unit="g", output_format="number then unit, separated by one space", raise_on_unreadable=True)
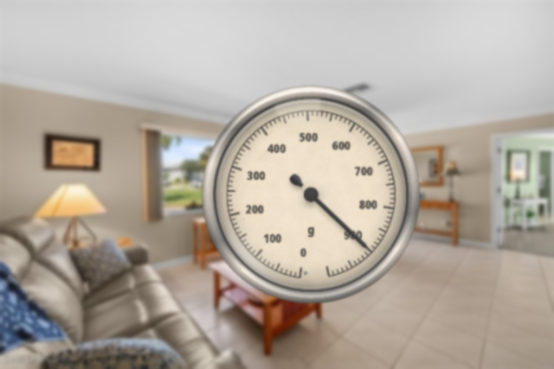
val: 900 g
